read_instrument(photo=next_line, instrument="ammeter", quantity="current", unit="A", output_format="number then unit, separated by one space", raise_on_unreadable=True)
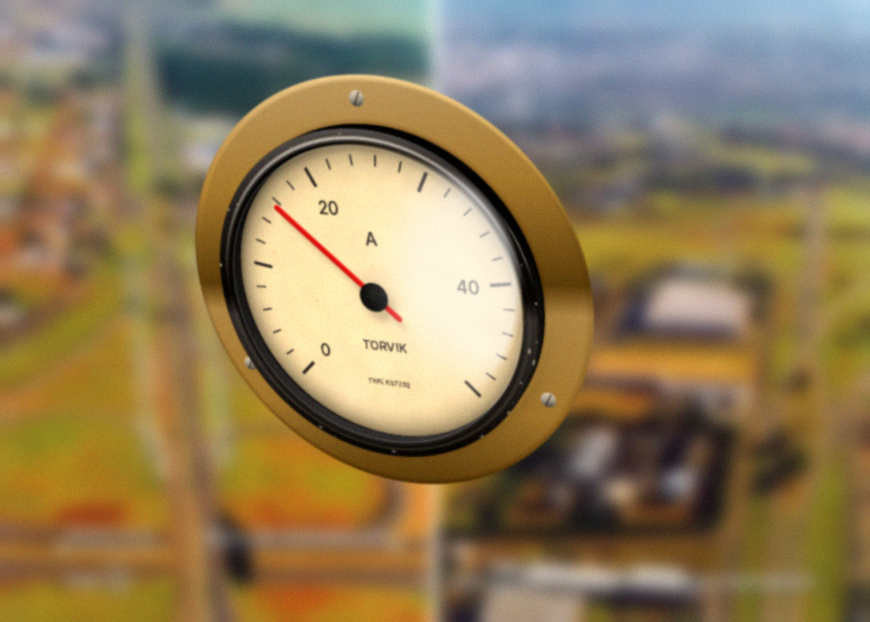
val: 16 A
